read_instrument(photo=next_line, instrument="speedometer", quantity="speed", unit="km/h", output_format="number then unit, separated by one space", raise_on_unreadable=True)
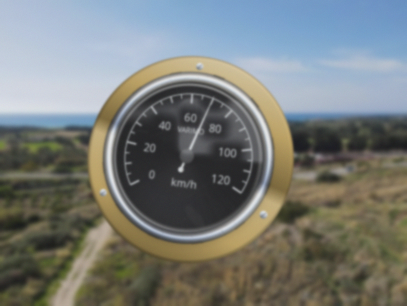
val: 70 km/h
